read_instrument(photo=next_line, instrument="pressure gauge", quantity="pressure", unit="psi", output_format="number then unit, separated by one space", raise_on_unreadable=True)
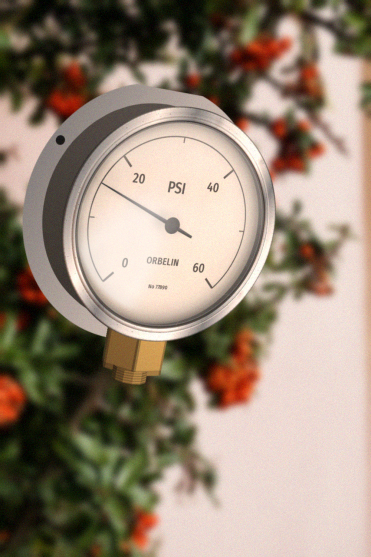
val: 15 psi
